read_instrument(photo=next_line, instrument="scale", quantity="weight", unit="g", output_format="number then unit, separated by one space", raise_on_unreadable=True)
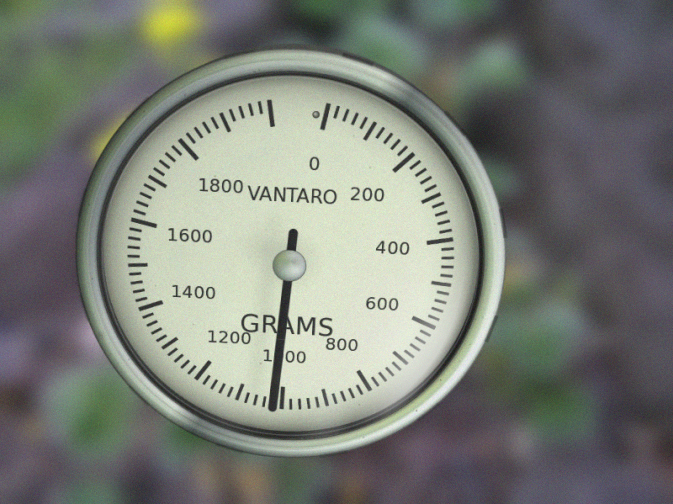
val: 1020 g
